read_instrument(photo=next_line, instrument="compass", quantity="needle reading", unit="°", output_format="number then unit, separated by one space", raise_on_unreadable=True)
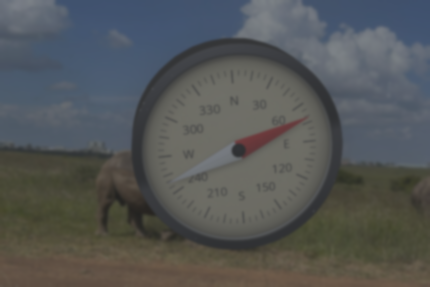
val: 70 °
